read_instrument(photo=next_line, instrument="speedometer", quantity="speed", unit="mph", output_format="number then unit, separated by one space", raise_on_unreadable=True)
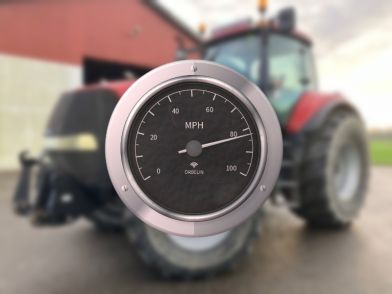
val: 82.5 mph
